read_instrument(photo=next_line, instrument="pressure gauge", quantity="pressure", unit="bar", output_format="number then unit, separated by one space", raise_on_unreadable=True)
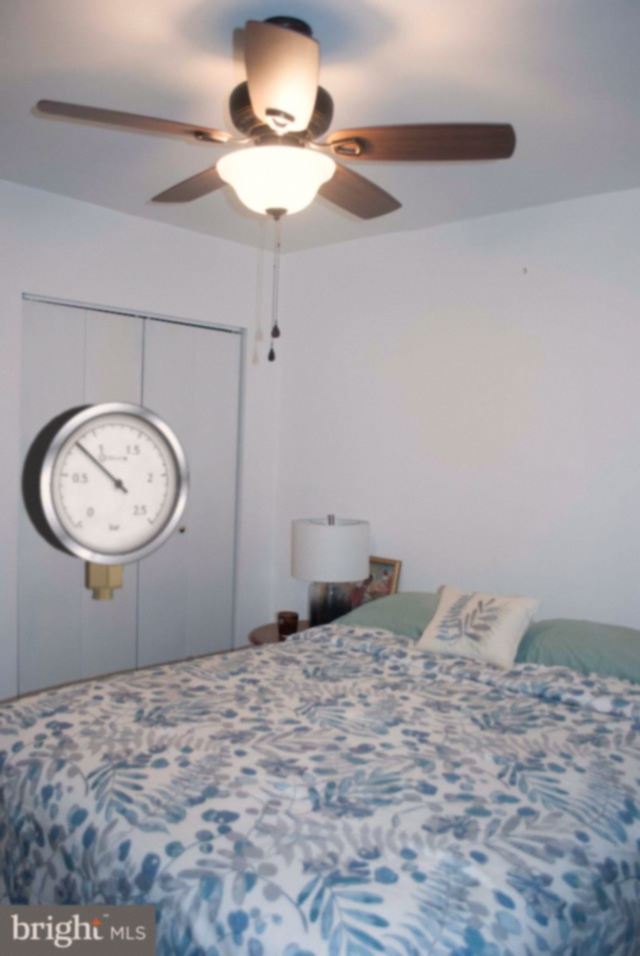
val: 0.8 bar
